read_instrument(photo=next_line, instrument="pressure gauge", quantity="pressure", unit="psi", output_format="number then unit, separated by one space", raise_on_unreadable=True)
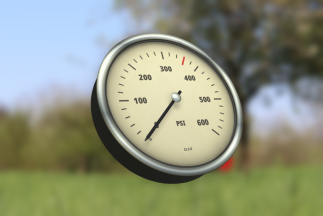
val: 0 psi
